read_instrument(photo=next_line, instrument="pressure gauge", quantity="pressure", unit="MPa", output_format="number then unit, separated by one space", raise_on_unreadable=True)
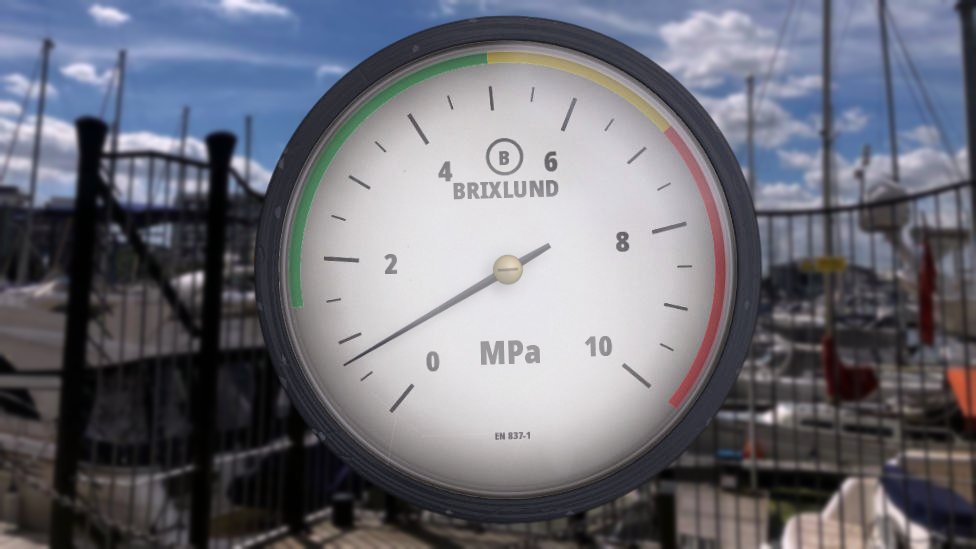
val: 0.75 MPa
